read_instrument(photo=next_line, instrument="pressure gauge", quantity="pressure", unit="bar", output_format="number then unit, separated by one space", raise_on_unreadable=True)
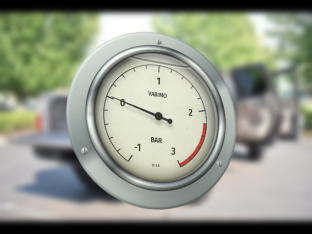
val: 0 bar
